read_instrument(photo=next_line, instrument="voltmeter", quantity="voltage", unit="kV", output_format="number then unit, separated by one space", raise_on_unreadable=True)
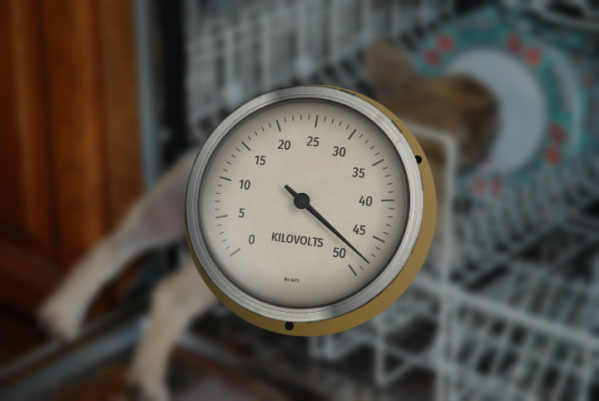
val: 48 kV
